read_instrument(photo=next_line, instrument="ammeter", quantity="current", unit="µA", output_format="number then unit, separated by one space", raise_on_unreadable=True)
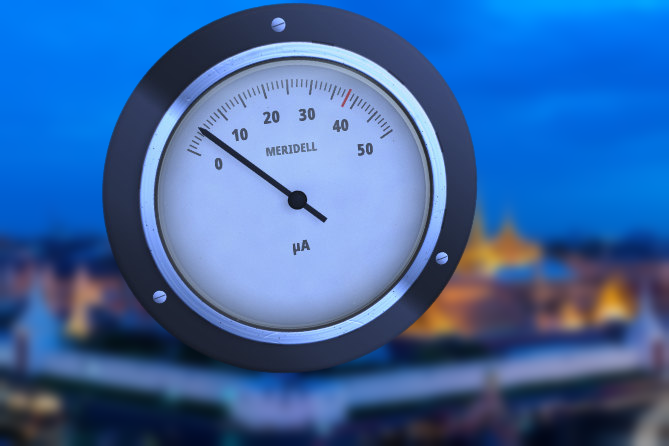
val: 5 µA
